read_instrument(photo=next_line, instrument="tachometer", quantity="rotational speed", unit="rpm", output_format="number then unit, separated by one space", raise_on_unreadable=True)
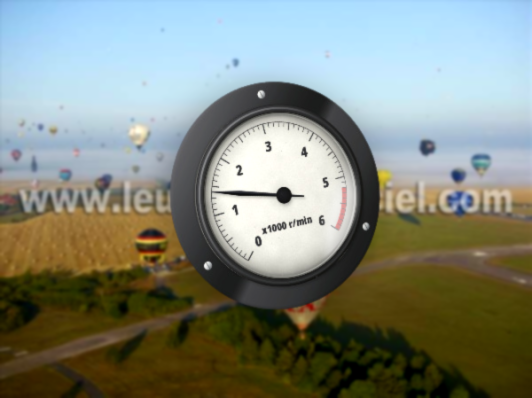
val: 1400 rpm
